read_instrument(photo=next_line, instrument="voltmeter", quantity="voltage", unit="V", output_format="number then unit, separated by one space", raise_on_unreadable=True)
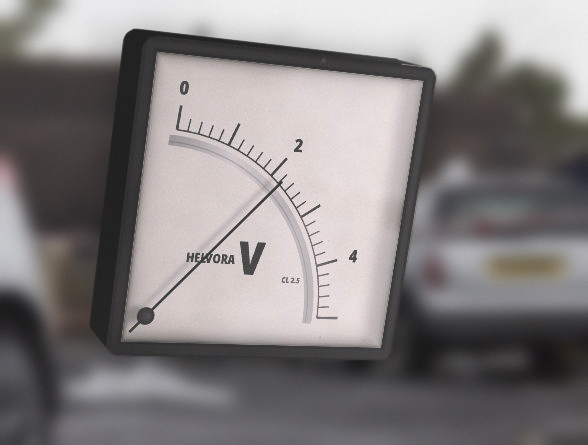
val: 2.2 V
